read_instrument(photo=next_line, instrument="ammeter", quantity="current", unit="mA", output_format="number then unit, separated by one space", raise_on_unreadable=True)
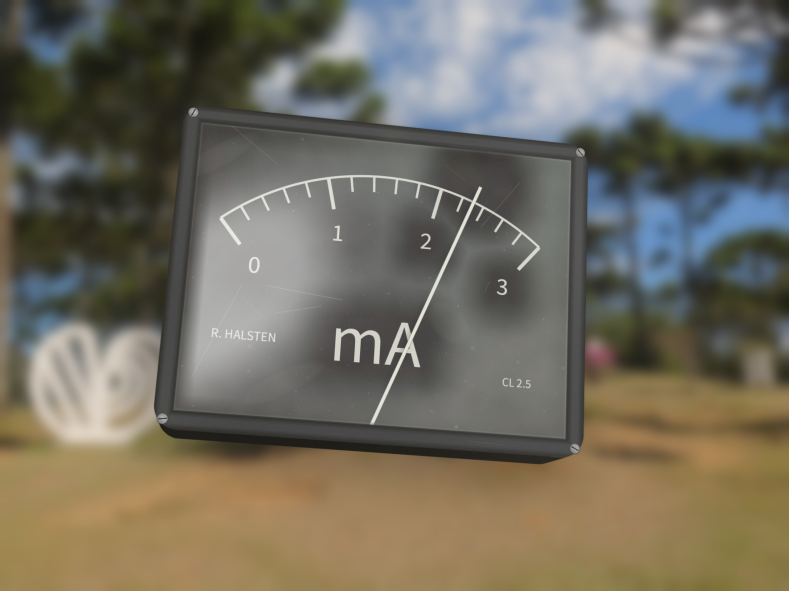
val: 2.3 mA
